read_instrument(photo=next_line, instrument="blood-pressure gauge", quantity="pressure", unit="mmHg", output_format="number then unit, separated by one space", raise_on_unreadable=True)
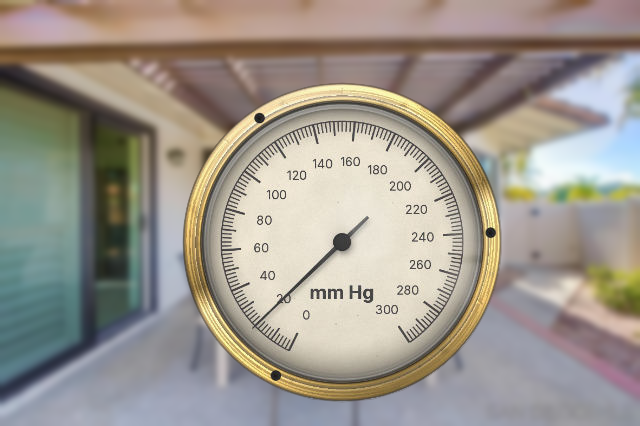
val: 20 mmHg
